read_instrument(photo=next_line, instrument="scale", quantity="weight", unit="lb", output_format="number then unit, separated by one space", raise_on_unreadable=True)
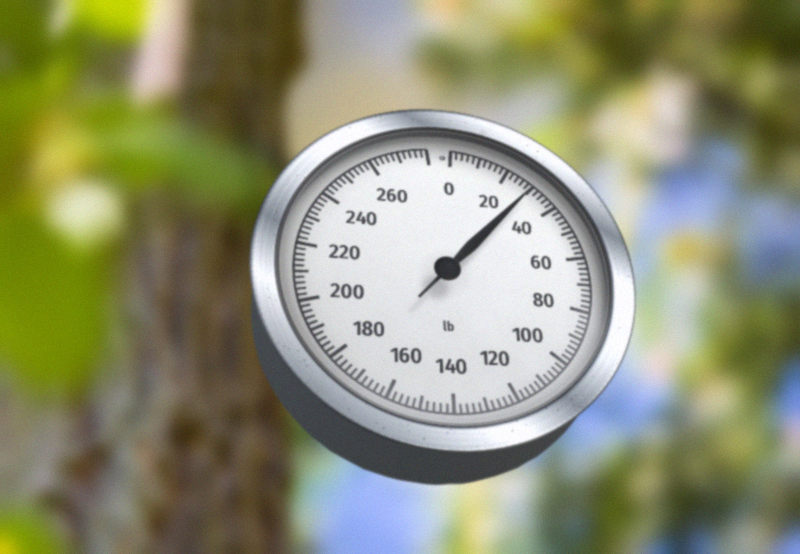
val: 30 lb
